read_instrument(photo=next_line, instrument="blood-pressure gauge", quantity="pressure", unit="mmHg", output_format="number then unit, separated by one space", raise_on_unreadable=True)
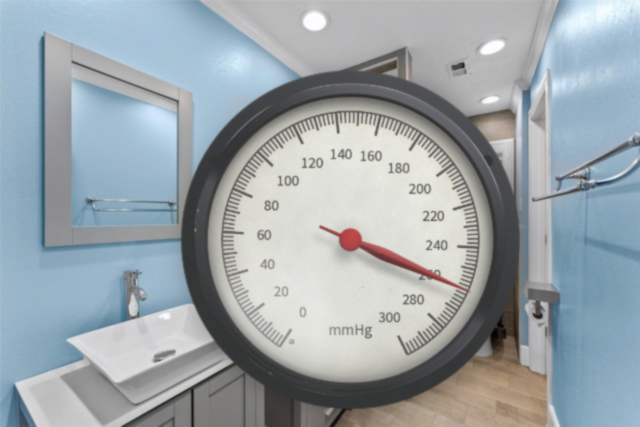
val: 260 mmHg
